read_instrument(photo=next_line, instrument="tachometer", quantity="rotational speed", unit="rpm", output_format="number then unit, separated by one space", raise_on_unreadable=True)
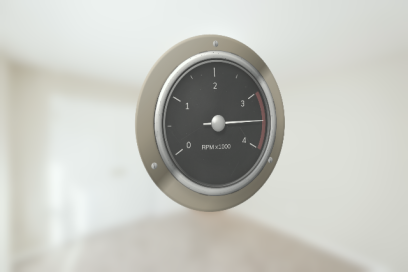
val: 3500 rpm
